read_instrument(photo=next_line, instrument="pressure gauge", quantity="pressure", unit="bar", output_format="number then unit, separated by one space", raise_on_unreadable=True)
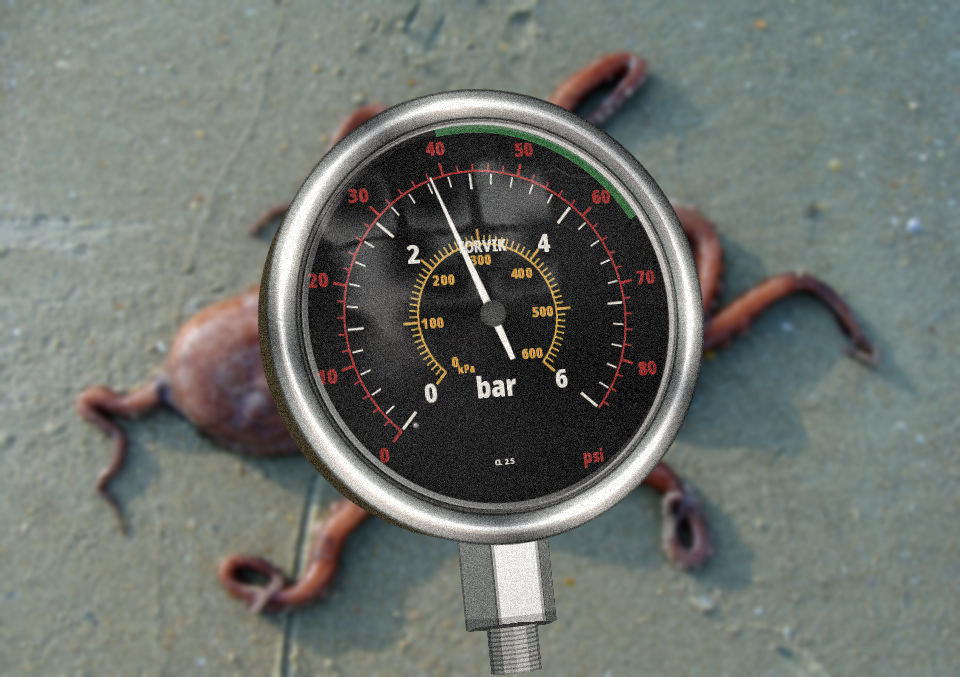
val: 2.6 bar
